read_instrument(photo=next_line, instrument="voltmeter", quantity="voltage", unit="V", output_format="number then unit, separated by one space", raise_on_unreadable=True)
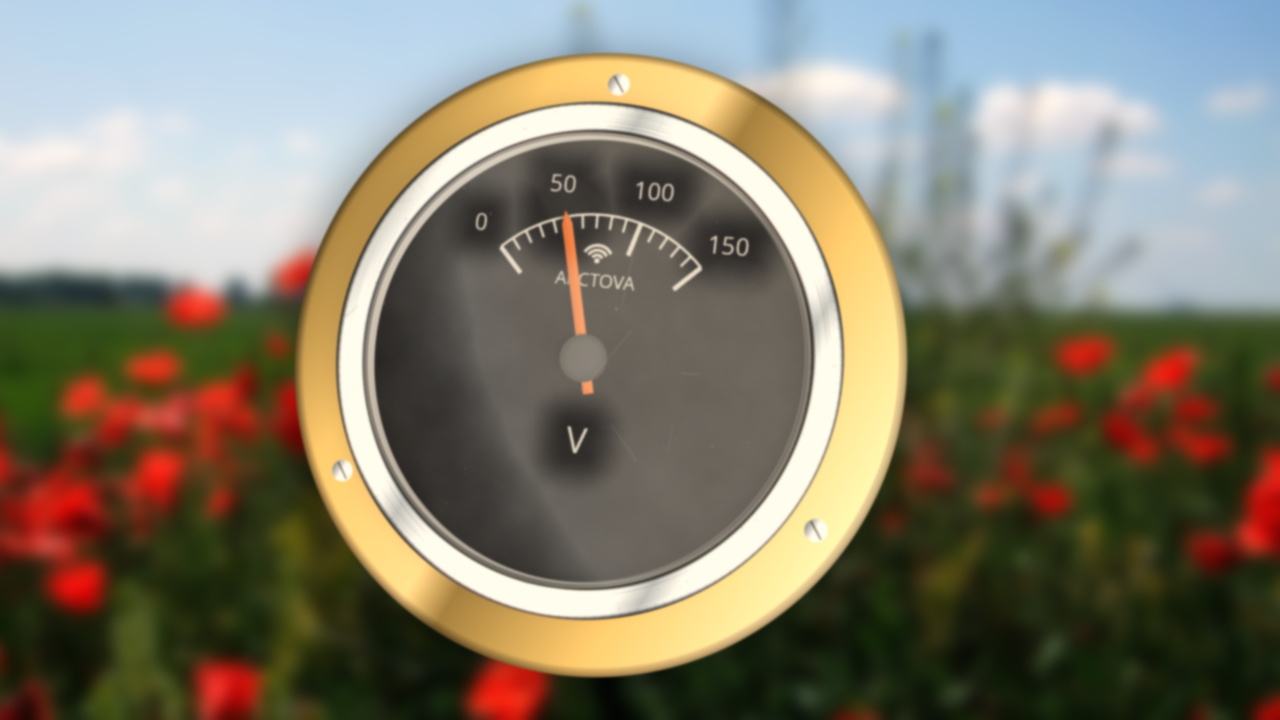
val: 50 V
